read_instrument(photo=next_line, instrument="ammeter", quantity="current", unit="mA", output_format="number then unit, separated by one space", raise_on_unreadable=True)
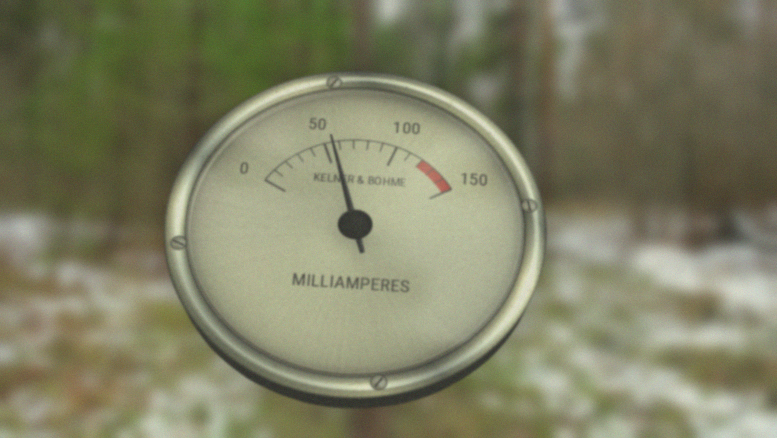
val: 55 mA
